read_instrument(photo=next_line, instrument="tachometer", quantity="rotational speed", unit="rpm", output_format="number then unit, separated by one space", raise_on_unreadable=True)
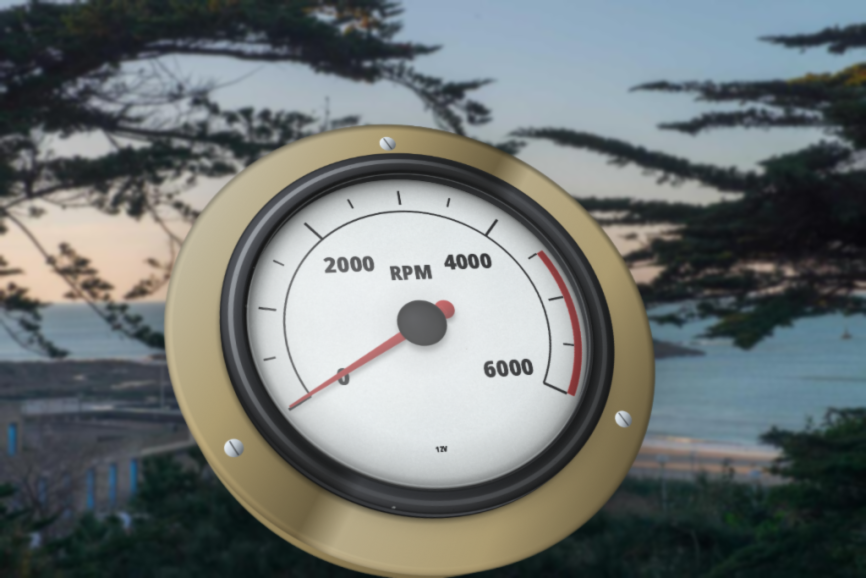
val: 0 rpm
